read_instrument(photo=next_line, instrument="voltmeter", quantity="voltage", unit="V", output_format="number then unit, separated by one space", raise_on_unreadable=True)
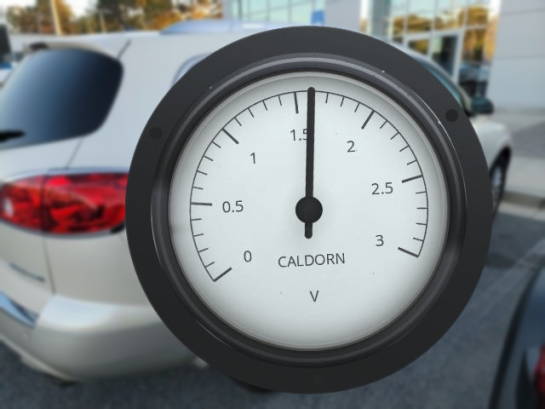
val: 1.6 V
